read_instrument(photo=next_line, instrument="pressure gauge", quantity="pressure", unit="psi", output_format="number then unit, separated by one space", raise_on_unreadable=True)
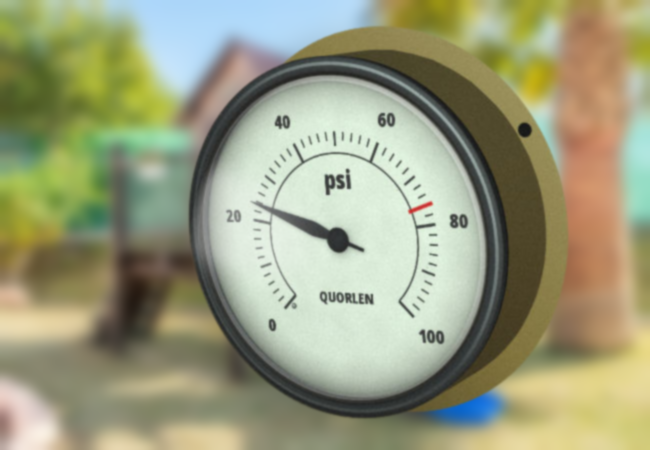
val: 24 psi
